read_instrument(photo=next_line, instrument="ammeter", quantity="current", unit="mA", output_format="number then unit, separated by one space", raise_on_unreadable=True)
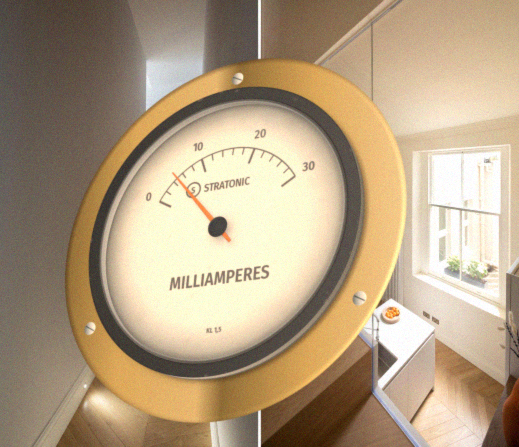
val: 5 mA
